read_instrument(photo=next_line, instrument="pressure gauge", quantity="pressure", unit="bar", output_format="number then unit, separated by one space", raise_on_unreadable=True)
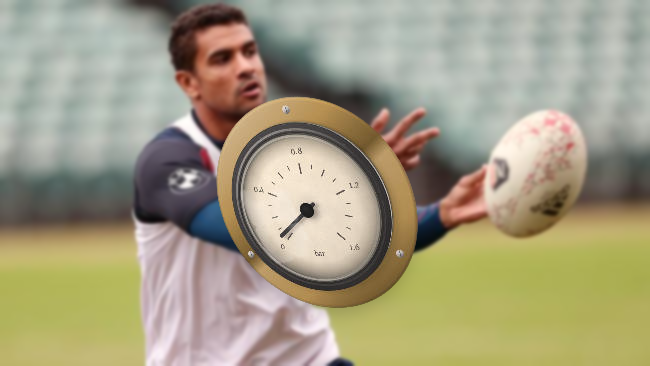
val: 0.05 bar
